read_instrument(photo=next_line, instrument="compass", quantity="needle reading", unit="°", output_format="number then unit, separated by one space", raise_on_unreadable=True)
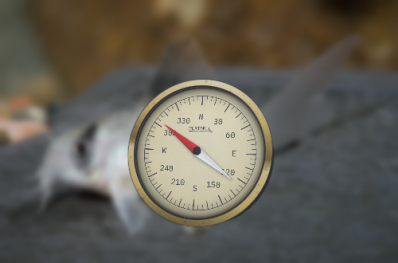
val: 305 °
